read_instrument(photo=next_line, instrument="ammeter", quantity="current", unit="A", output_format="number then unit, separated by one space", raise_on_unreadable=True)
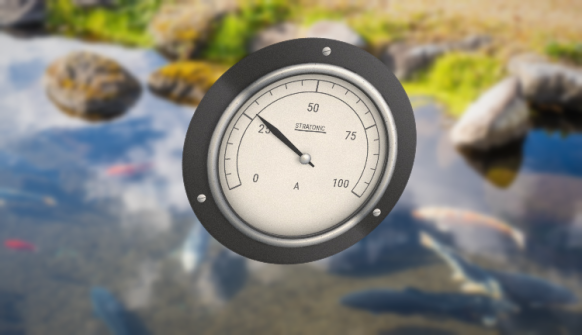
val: 27.5 A
